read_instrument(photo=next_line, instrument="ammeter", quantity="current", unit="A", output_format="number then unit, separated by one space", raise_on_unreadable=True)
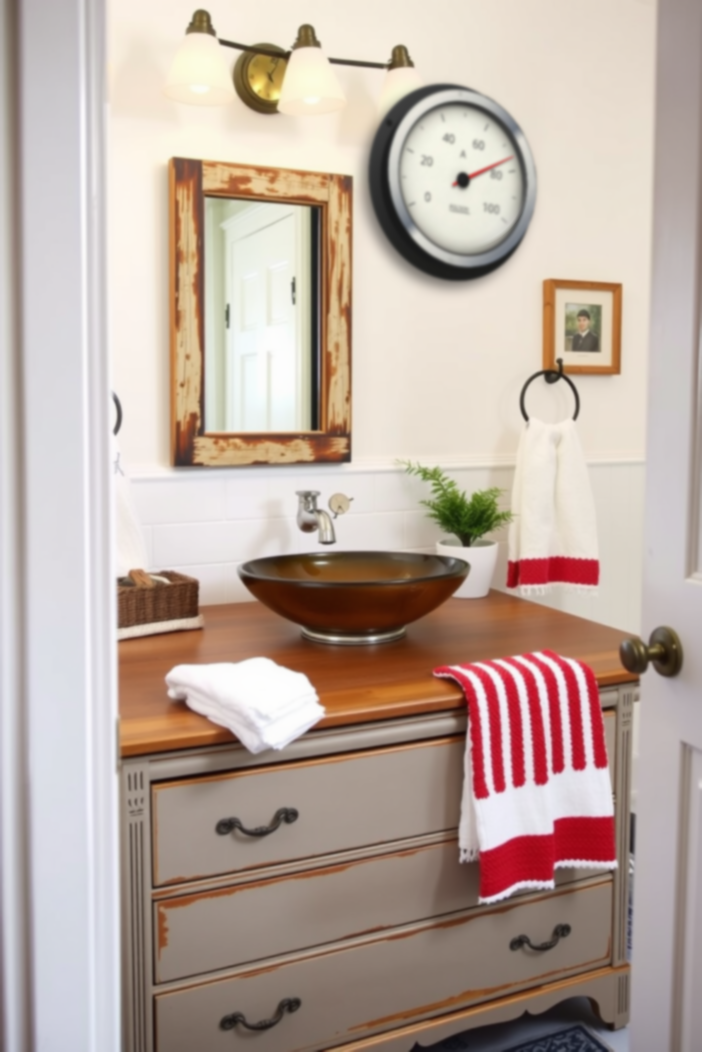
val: 75 A
